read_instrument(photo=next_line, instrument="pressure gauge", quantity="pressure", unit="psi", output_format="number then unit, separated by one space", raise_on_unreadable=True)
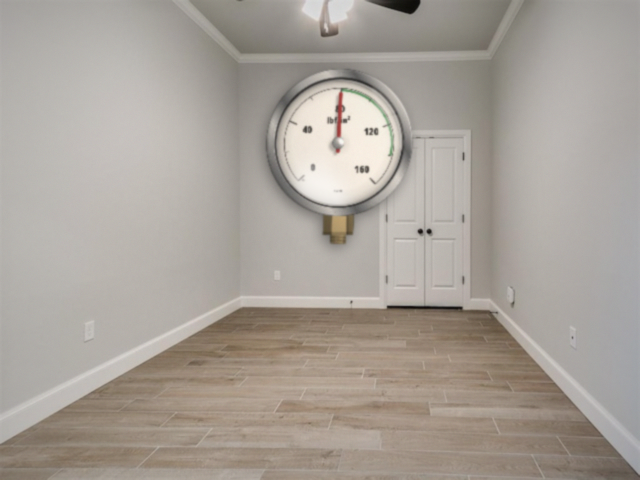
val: 80 psi
